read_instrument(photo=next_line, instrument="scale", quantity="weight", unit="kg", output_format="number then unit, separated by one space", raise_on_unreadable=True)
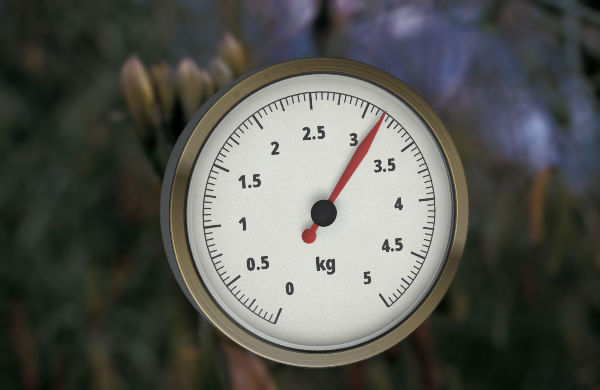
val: 3.15 kg
